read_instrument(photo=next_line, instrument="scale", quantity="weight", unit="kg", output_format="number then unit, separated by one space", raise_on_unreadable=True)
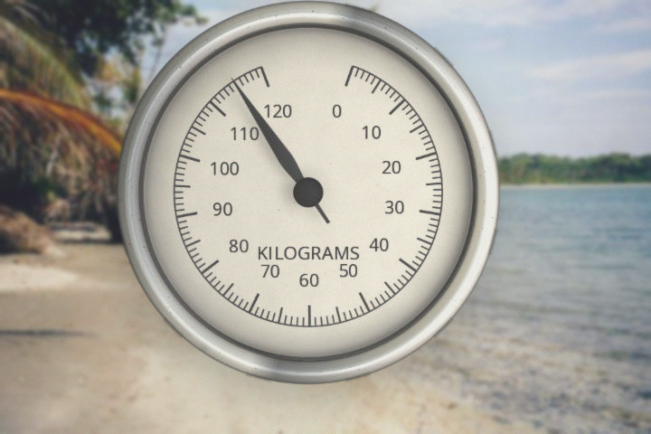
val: 115 kg
